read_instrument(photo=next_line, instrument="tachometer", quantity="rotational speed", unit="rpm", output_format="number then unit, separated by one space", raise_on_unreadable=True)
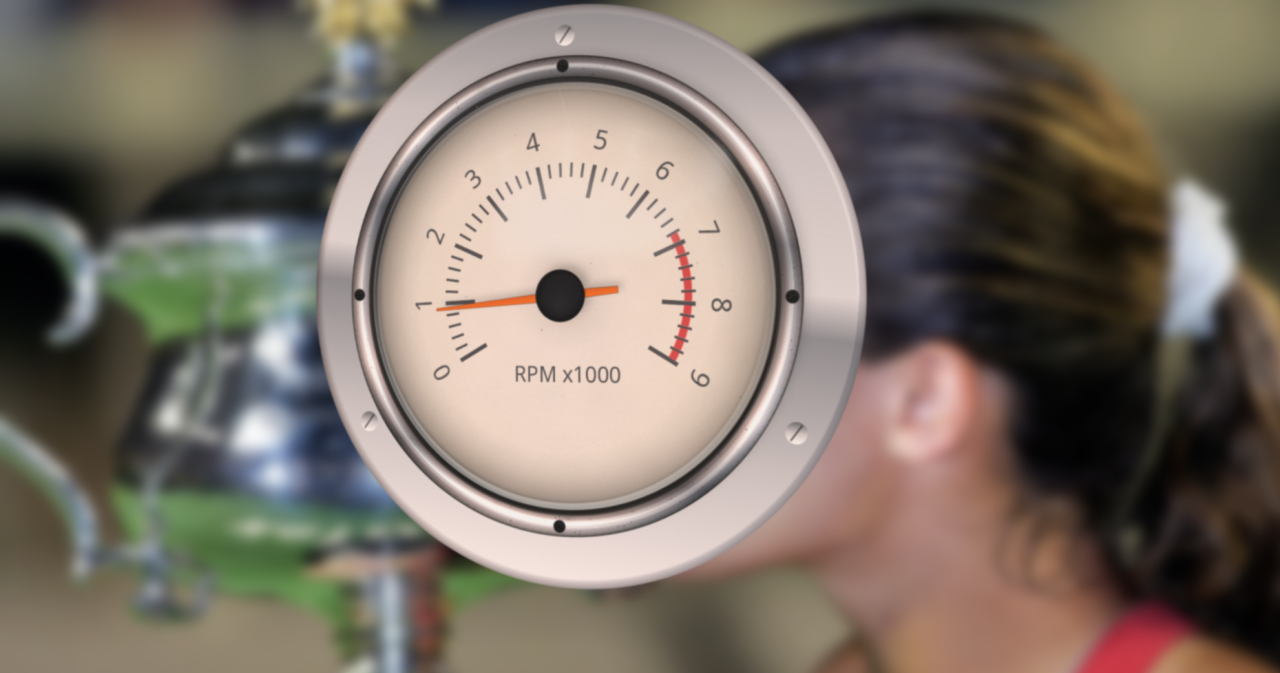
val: 900 rpm
